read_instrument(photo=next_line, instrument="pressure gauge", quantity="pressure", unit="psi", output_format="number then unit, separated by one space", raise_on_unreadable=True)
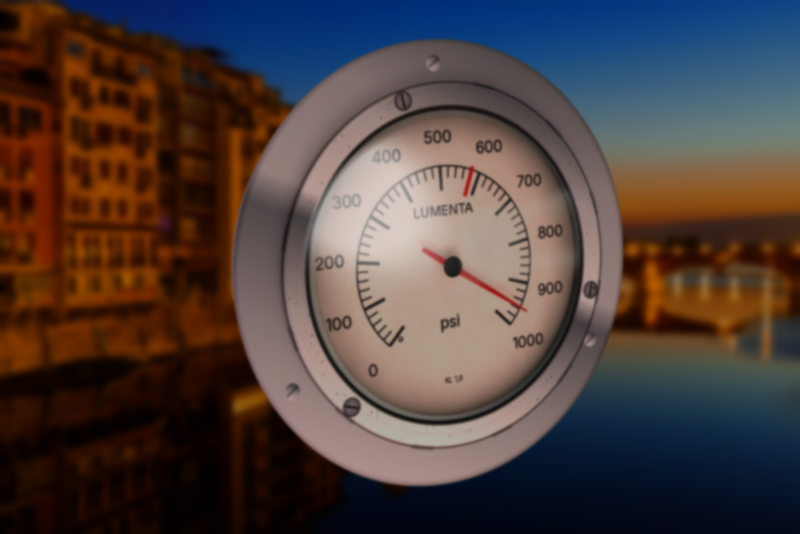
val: 960 psi
